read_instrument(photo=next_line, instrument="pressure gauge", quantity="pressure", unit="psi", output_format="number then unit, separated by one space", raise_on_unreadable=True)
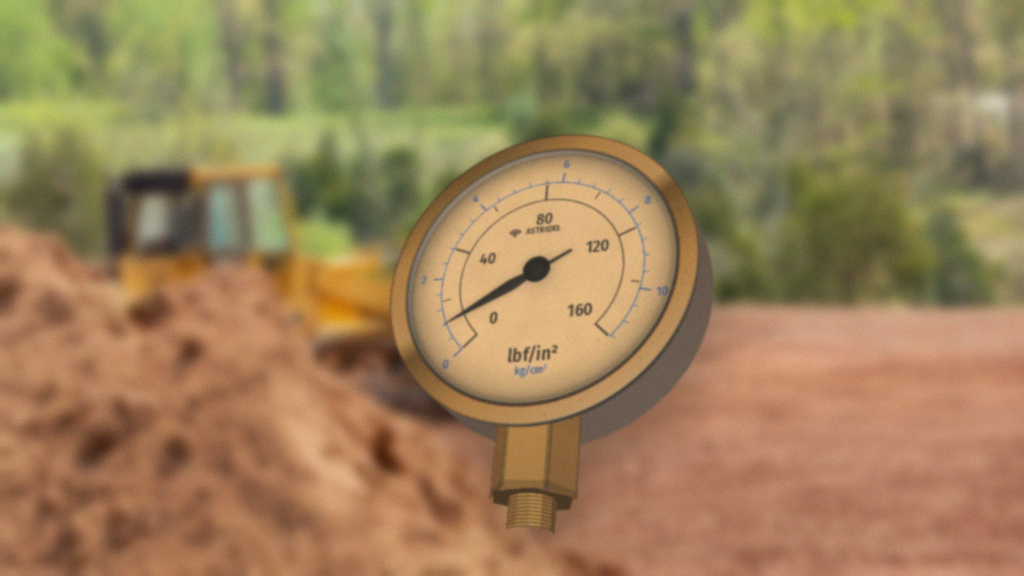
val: 10 psi
